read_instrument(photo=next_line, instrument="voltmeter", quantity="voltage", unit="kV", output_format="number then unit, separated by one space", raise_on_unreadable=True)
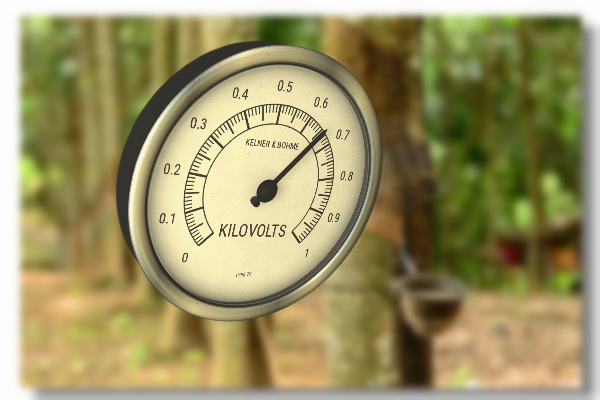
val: 0.65 kV
